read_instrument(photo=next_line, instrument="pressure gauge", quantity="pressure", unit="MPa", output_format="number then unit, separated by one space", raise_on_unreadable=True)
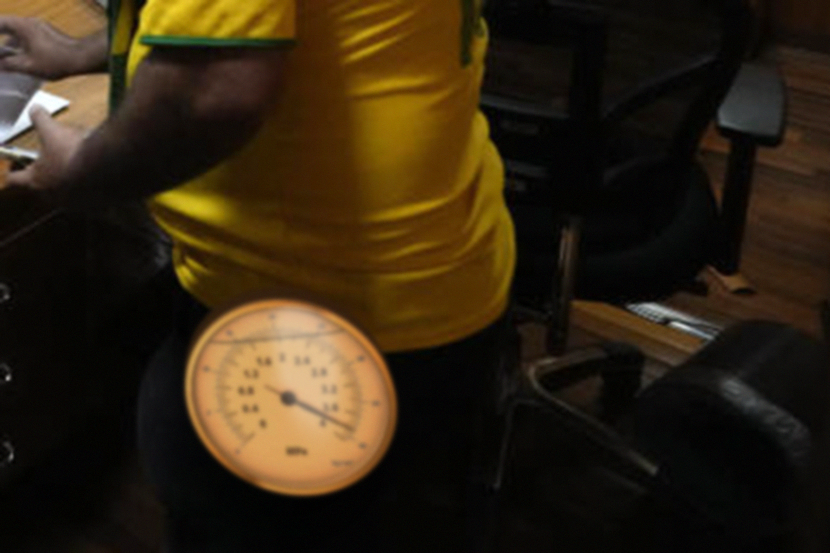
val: 3.8 MPa
